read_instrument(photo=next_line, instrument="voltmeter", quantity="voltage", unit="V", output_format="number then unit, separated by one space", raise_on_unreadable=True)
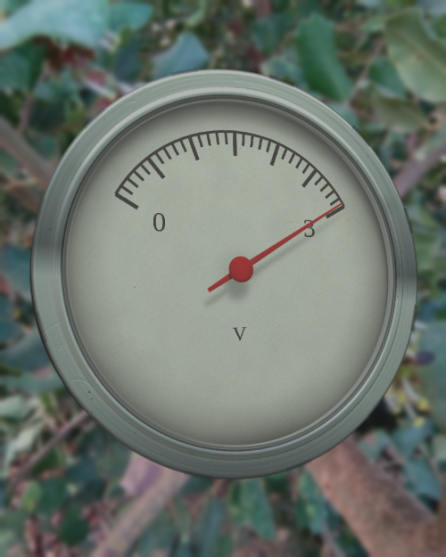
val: 2.95 V
